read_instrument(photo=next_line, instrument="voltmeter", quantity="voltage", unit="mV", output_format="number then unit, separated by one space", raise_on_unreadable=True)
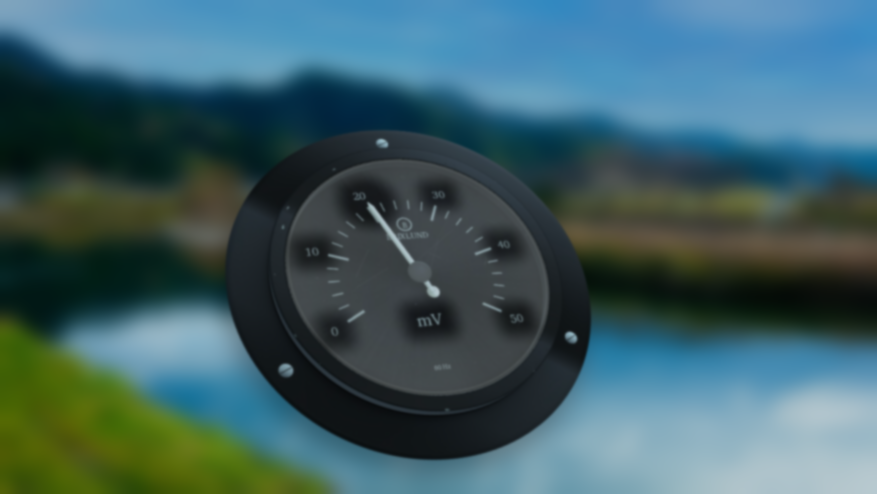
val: 20 mV
